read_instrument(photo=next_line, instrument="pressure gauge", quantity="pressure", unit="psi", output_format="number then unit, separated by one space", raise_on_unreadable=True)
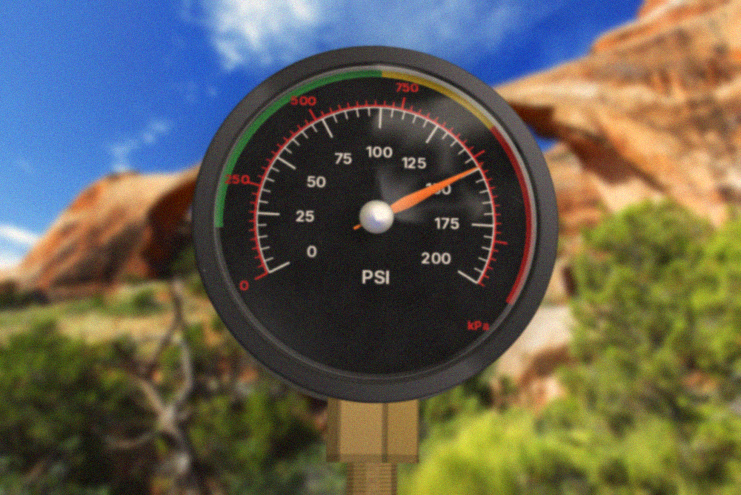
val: 150 psi
